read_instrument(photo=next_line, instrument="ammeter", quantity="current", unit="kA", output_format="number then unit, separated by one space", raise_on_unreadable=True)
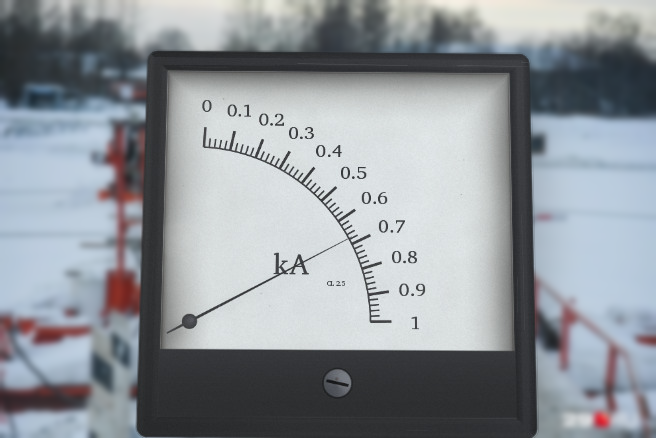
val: 0.68 kA
